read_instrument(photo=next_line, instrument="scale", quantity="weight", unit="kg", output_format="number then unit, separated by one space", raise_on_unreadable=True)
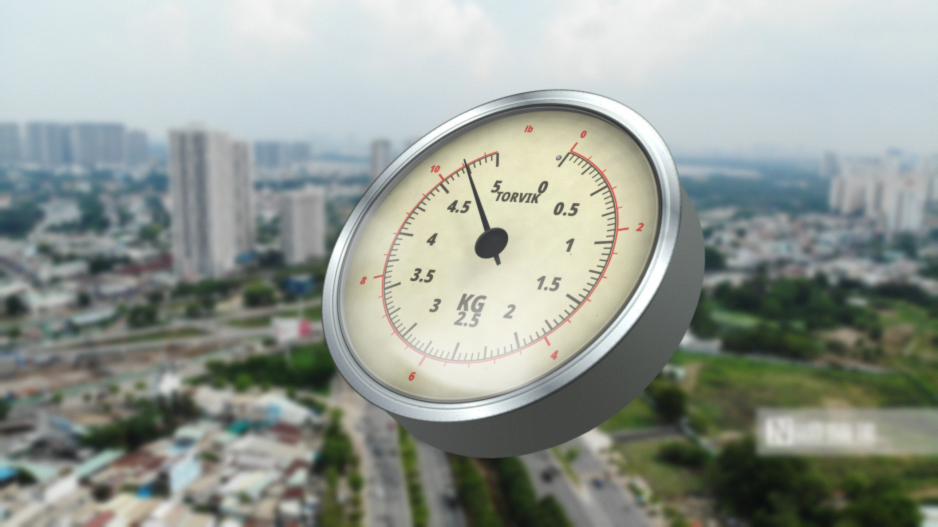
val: 4.75 kg
